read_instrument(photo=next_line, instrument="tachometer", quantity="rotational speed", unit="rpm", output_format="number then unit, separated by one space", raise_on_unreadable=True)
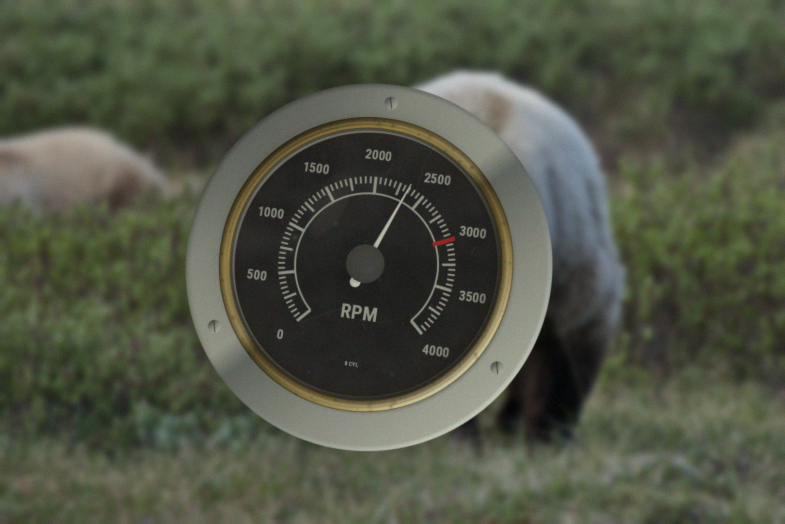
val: 2350 rpm
